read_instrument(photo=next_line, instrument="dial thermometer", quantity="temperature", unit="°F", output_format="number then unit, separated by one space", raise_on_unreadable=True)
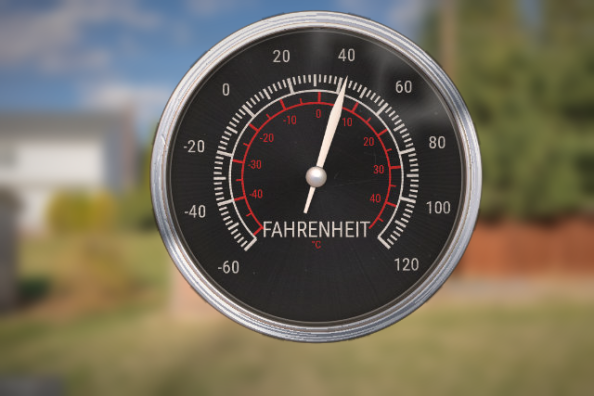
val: 42 °F
